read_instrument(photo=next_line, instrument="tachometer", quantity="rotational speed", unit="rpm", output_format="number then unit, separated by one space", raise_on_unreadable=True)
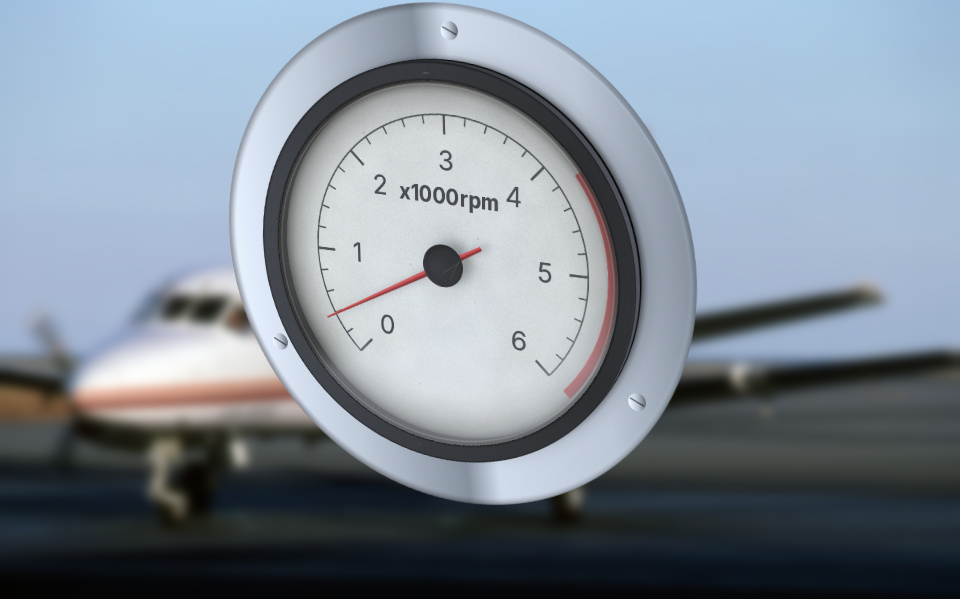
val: 400 rpm
